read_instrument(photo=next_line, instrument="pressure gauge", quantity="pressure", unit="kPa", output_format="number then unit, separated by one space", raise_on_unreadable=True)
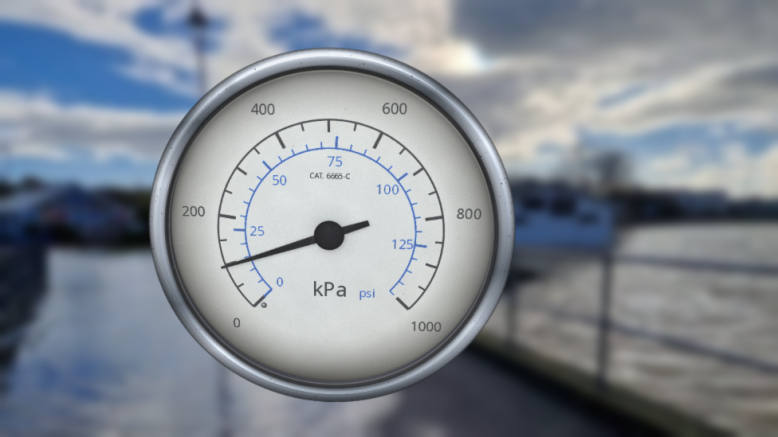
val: 100 kPa
